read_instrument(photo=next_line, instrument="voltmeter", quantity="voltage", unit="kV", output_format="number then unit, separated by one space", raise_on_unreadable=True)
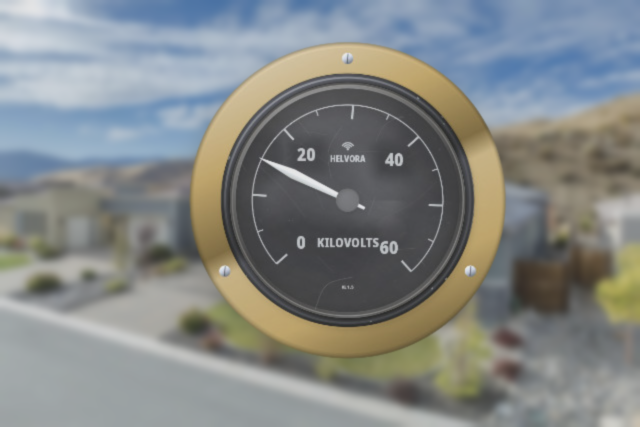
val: 15 kV
